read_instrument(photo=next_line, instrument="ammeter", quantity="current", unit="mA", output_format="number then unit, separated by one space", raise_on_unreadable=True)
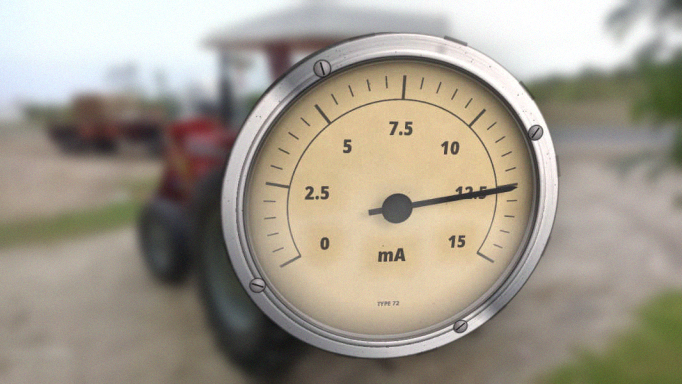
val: 12.5 mA
